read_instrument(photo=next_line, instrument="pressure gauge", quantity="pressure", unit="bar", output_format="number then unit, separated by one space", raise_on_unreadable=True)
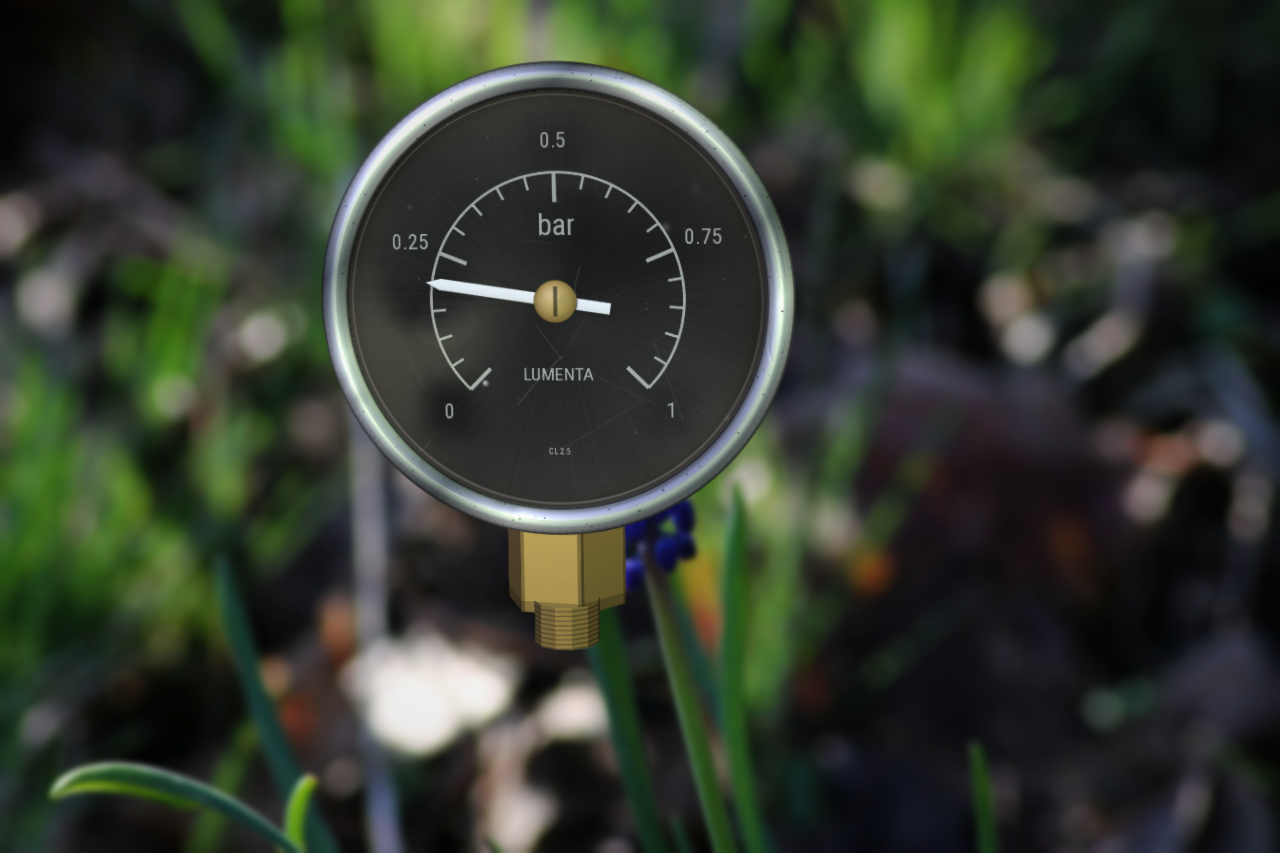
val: 0.2 bar
